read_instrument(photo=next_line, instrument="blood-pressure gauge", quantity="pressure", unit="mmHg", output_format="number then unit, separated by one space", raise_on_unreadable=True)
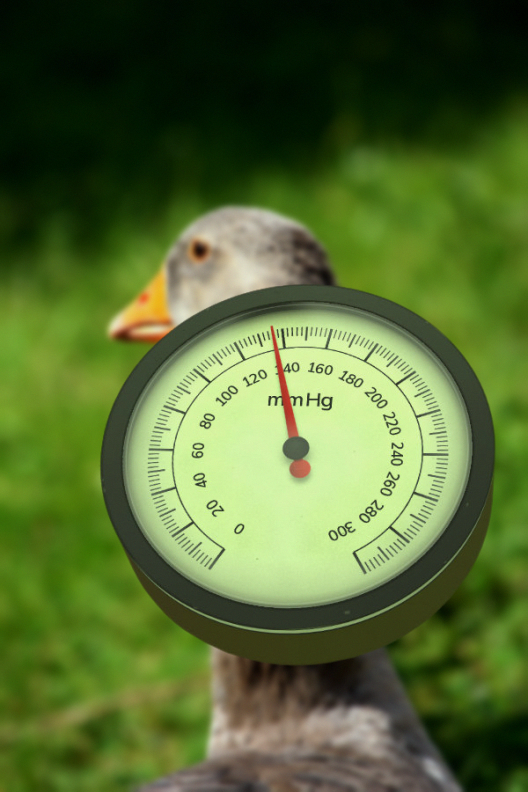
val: 136 mmHg
